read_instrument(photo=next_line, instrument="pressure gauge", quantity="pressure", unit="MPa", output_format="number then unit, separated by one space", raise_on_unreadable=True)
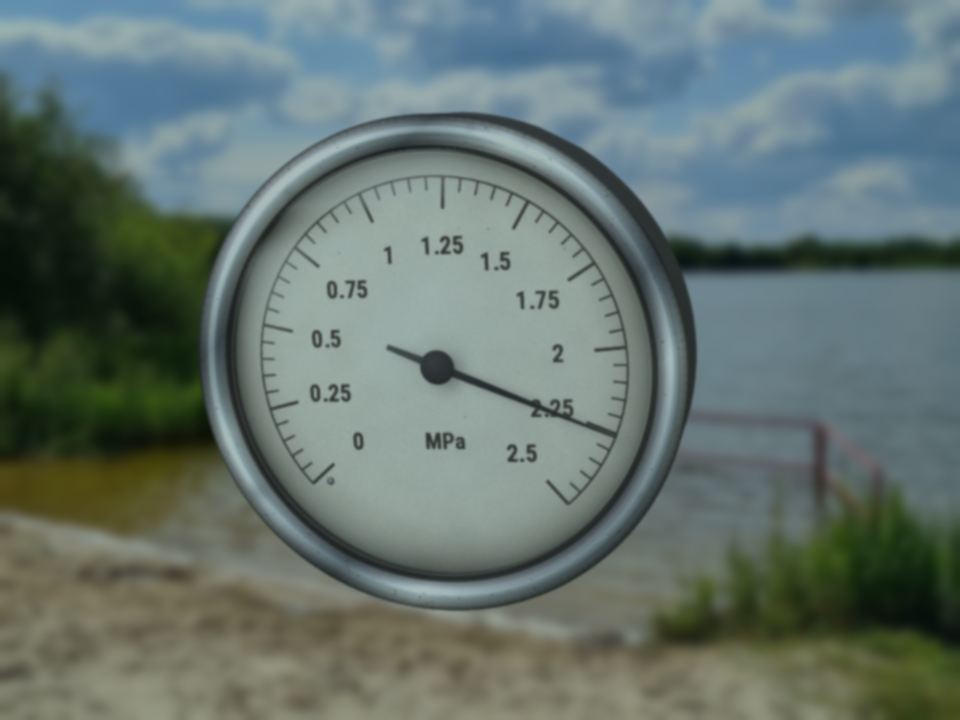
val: 2.25 MPa
